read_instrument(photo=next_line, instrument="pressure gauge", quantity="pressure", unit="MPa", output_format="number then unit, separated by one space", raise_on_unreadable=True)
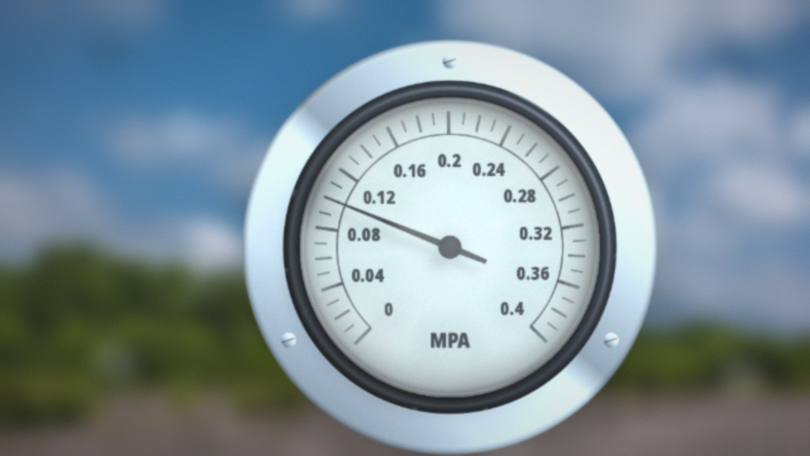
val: 0.1 MPa
